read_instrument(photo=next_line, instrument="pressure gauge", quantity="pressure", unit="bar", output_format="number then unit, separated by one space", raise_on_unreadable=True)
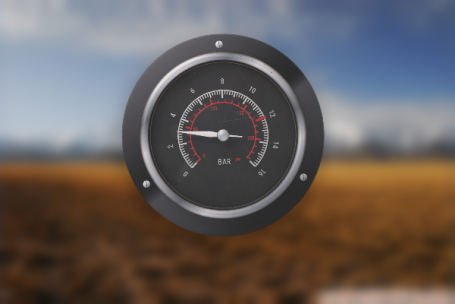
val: 3 bar
